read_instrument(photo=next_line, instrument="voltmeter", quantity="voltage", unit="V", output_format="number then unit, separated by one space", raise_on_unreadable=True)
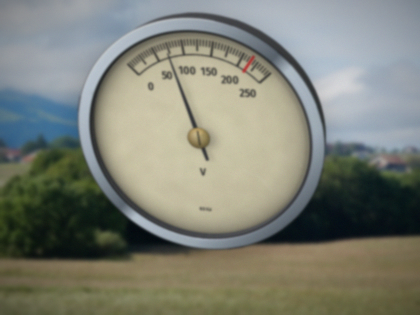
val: 75 V
